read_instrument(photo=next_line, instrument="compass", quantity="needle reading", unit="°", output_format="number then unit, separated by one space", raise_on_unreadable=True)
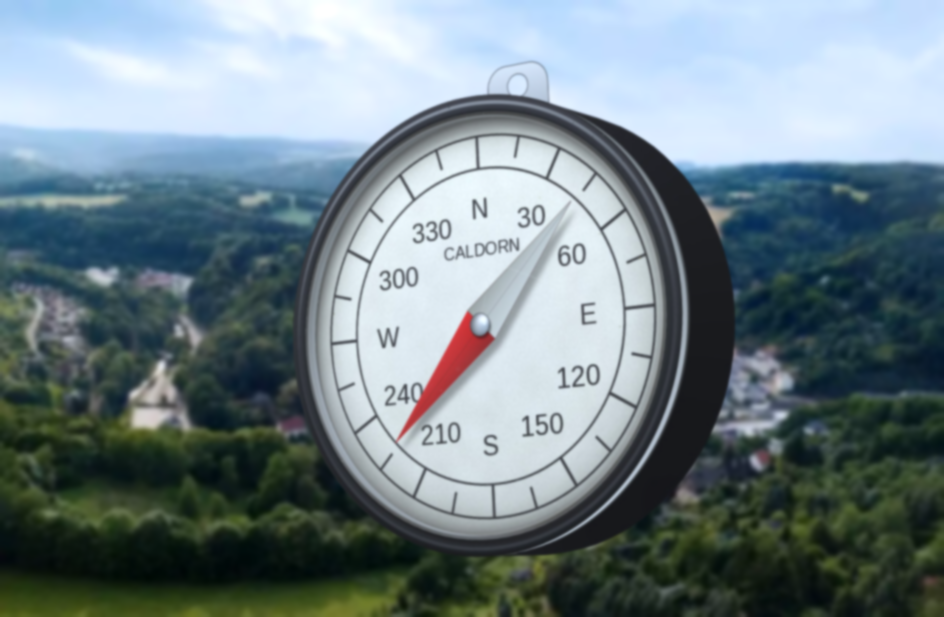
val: 225 °
